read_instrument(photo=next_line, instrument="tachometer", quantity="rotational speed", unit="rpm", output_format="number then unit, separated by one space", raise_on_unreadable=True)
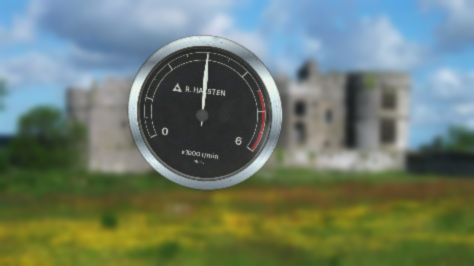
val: 3000 rpm
